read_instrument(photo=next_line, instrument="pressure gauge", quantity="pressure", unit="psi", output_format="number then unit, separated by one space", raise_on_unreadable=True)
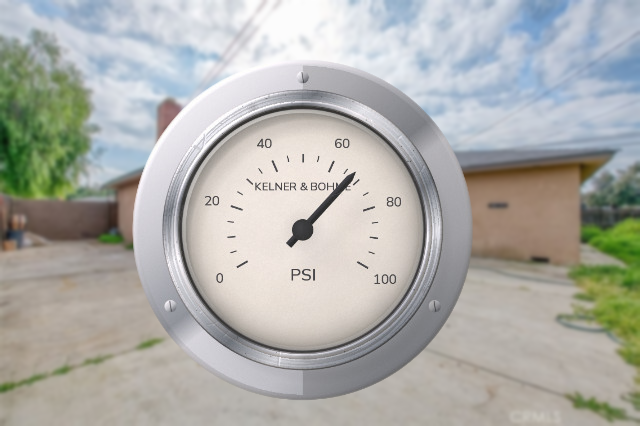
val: 67.5 psi
